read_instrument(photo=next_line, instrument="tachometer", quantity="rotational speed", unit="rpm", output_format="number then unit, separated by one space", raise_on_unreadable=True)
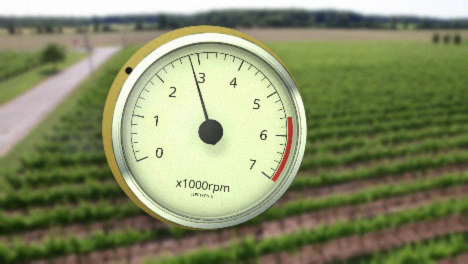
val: 2800 rpm
